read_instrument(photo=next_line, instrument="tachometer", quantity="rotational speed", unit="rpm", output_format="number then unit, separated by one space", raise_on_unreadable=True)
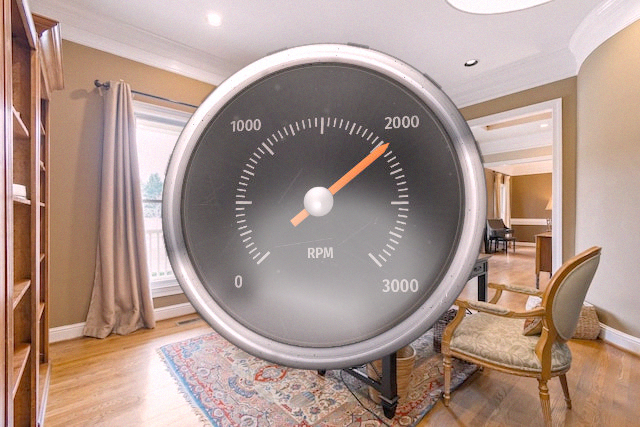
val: 2050 rpm
